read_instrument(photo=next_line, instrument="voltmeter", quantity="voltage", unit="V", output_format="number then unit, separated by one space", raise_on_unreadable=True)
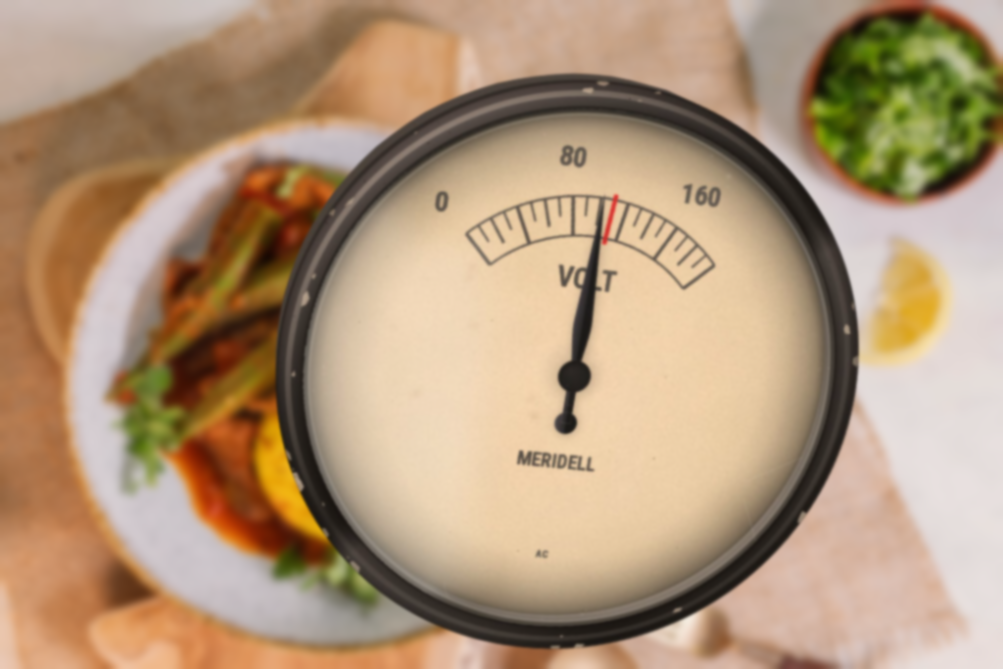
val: 100 V
